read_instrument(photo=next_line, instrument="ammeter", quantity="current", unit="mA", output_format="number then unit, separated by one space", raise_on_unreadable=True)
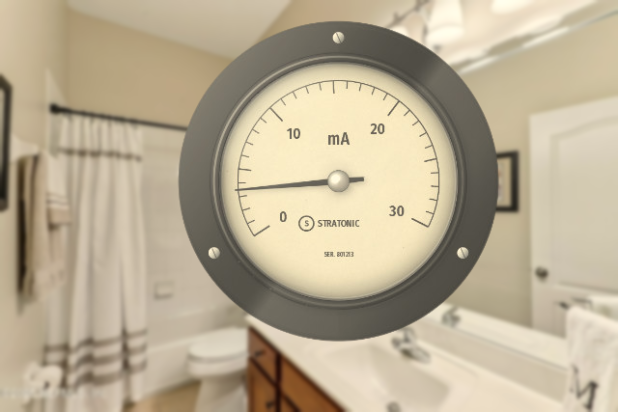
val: 3.5 mA
